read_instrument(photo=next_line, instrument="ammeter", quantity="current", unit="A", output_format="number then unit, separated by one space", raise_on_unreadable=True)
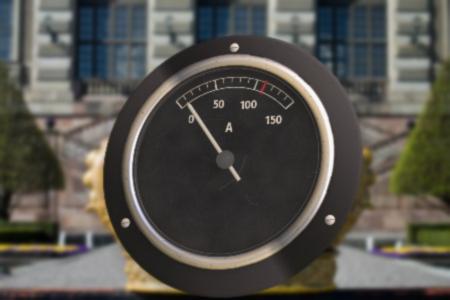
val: 10 A
